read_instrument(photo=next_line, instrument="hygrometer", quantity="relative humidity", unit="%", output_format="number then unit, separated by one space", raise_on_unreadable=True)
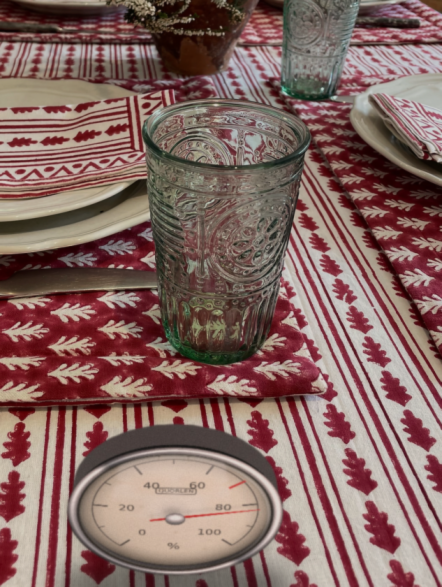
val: 80 %
